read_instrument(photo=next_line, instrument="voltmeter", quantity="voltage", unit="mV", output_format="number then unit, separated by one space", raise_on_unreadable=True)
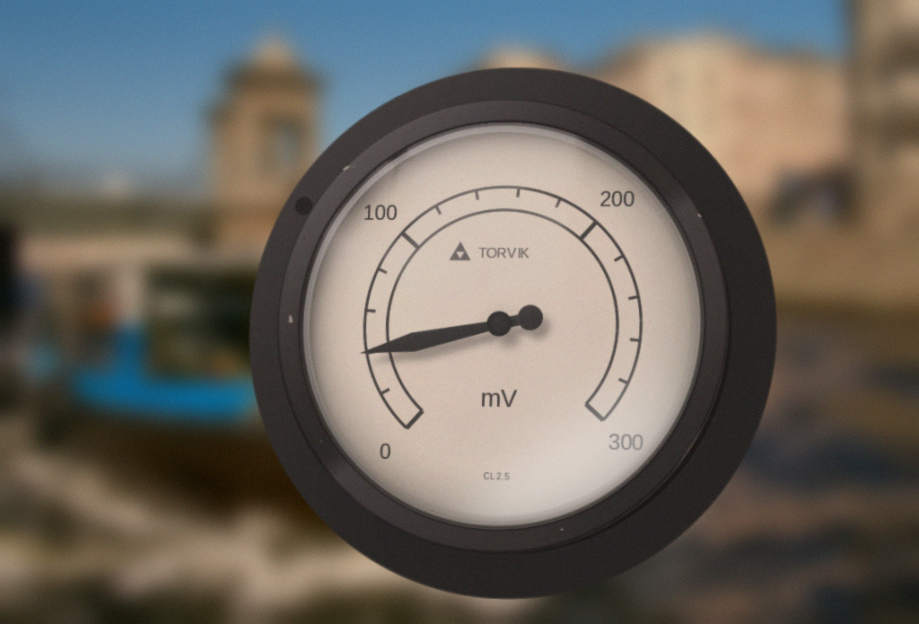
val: 40 mV
